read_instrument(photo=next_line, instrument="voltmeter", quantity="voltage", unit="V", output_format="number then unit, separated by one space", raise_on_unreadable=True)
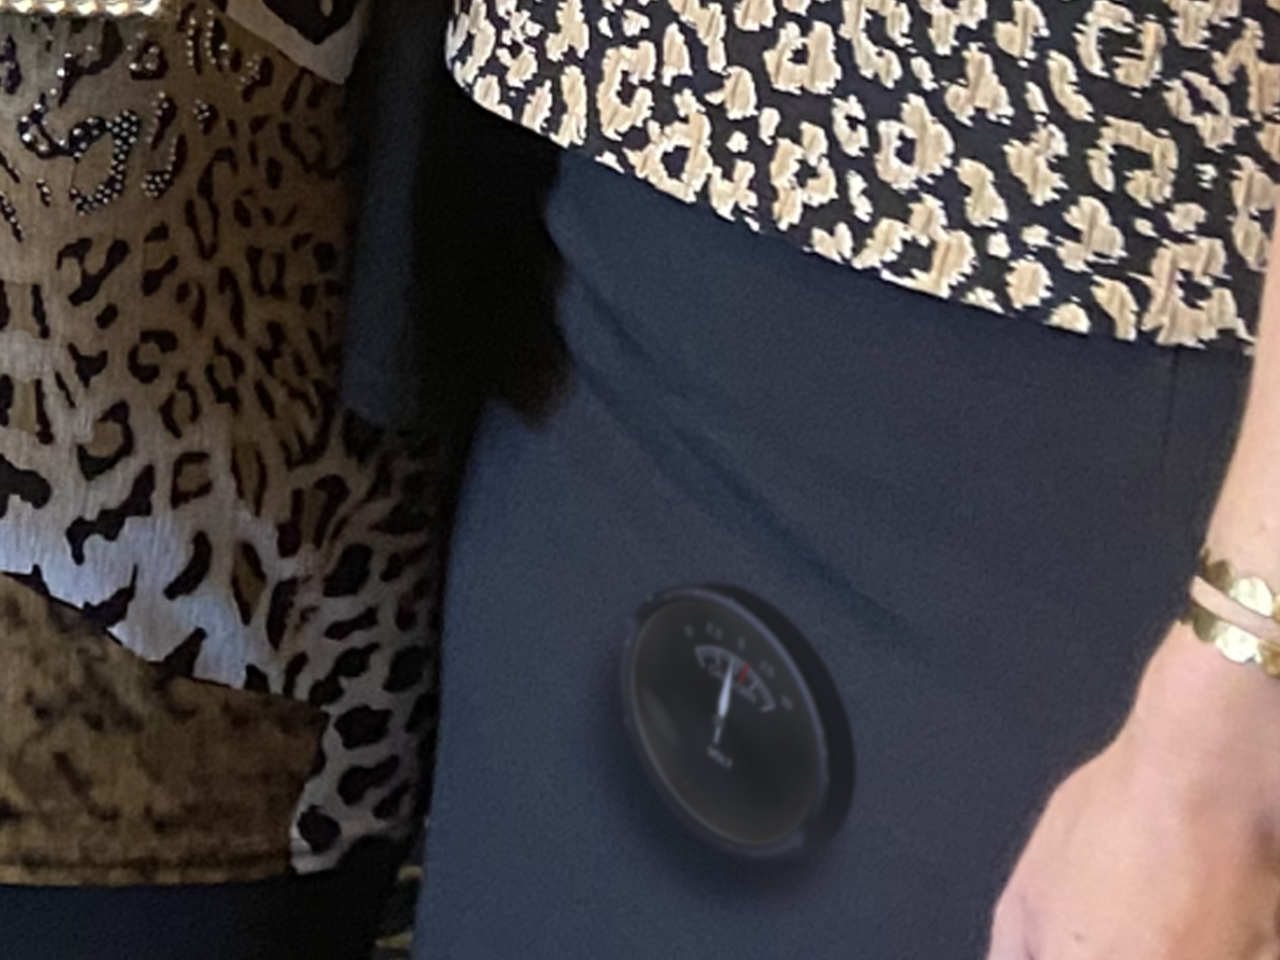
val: 5 V
